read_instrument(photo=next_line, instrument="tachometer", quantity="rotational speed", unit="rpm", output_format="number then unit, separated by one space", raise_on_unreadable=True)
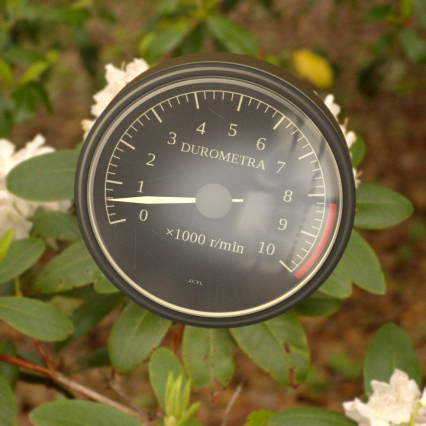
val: 600 rpm
